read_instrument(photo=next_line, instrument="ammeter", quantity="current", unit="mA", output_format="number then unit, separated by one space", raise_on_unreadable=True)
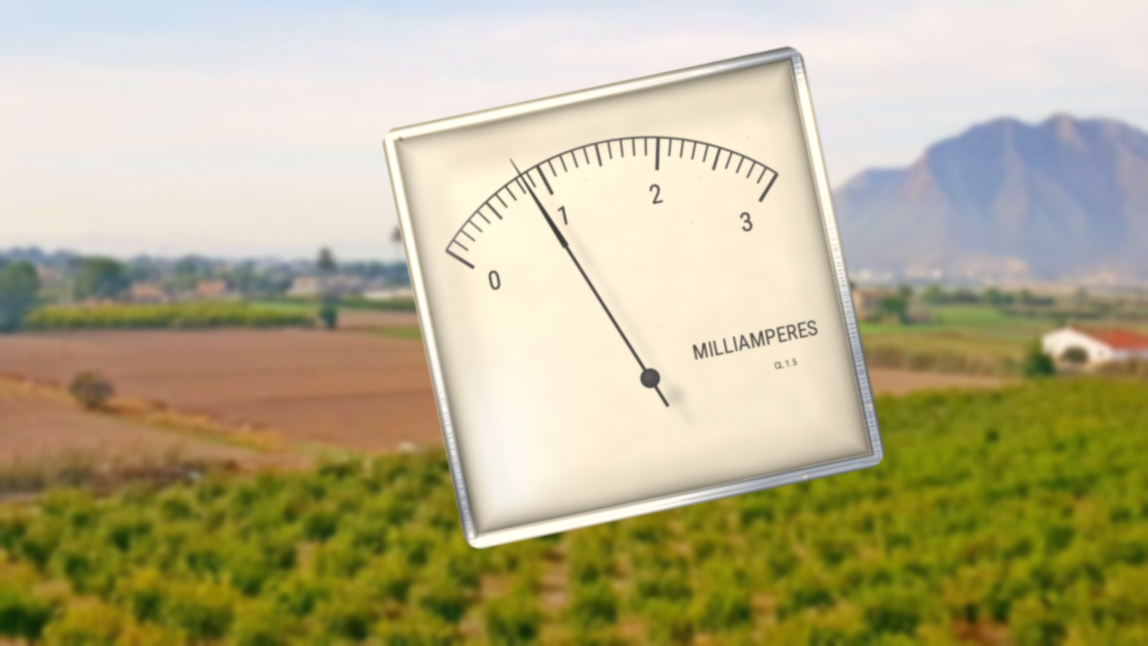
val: 0.85 mA
